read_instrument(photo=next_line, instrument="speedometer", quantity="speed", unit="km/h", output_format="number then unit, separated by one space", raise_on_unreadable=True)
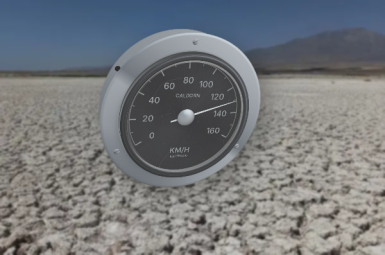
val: 130 km/h
